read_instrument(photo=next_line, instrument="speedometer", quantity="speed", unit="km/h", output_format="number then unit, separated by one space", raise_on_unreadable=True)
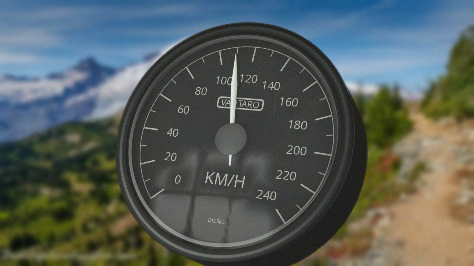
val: 110 km/h
